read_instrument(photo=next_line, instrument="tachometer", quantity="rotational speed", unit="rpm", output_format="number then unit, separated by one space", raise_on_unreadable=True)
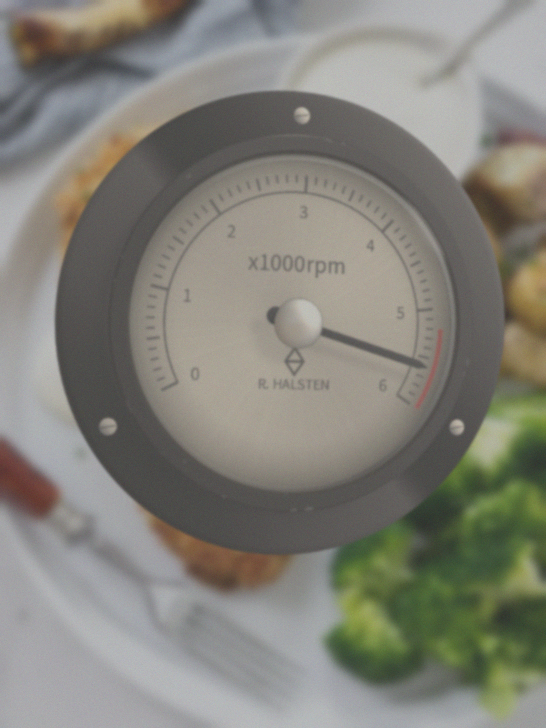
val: 5600 rpm
